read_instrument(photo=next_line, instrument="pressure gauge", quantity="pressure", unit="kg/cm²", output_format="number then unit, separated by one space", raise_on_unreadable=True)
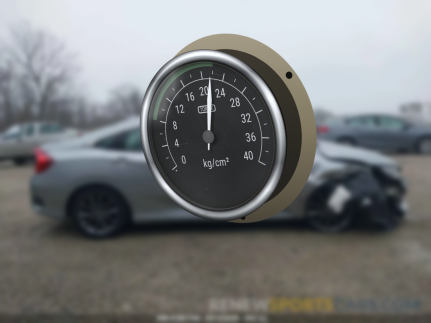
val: 22 kg/cm²
